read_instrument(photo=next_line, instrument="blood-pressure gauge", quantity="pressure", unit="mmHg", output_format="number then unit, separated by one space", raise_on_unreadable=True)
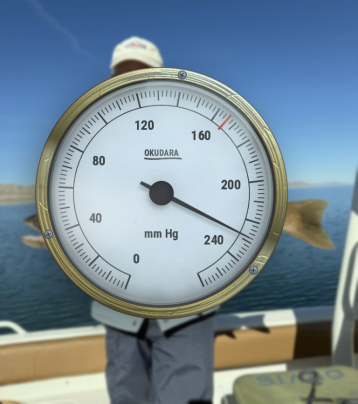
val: 228 mmHg
